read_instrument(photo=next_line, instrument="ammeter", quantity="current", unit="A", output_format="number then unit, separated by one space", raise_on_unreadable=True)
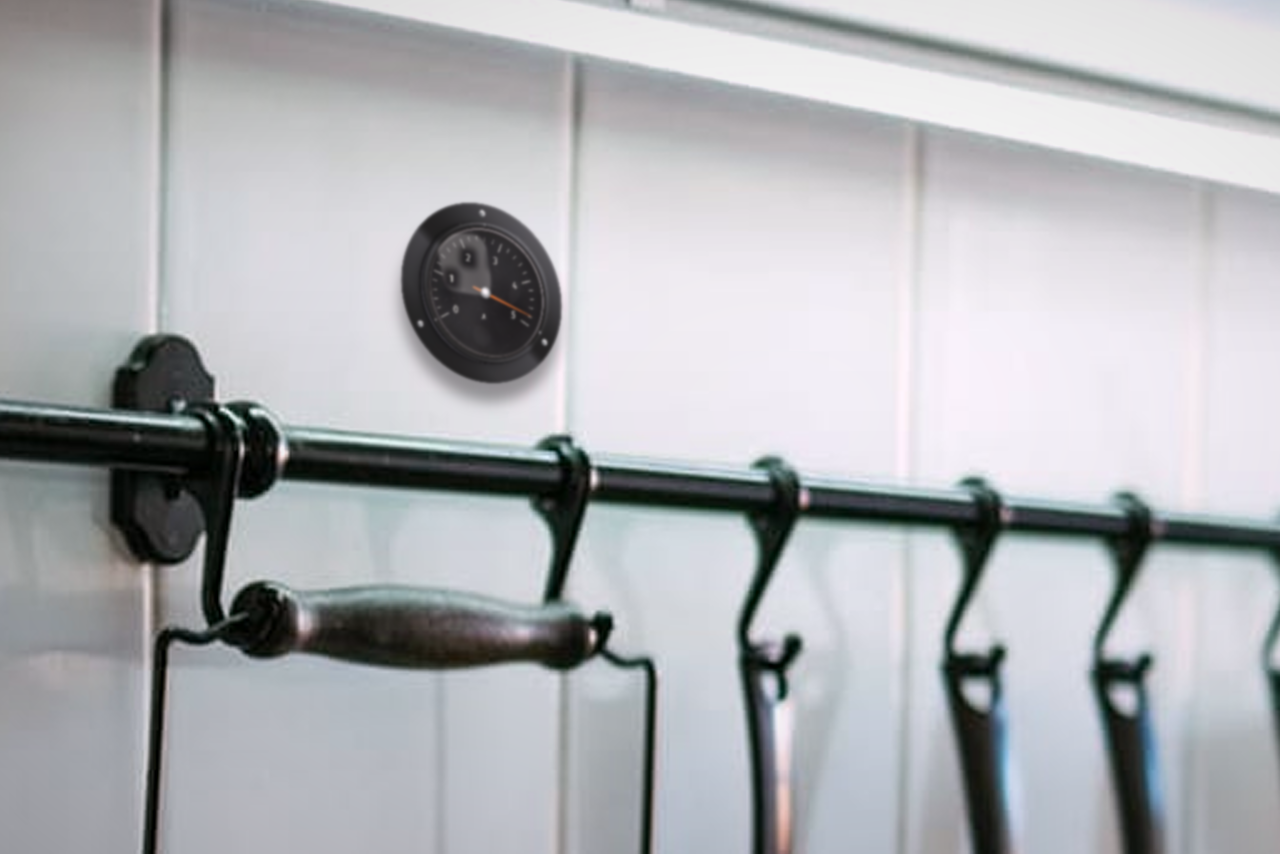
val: 4.8 A
